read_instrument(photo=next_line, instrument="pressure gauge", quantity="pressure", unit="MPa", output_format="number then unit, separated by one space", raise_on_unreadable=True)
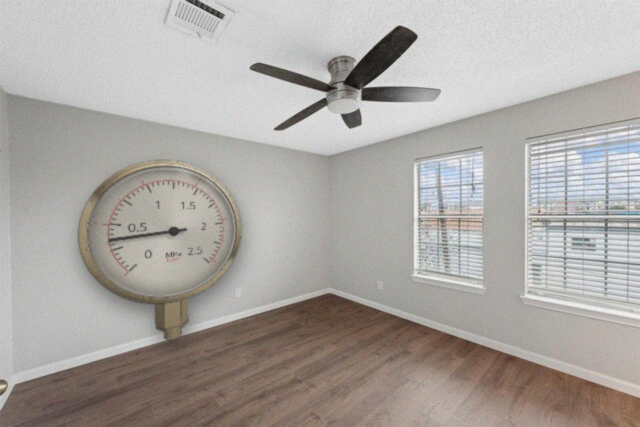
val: 0.35 MPa
